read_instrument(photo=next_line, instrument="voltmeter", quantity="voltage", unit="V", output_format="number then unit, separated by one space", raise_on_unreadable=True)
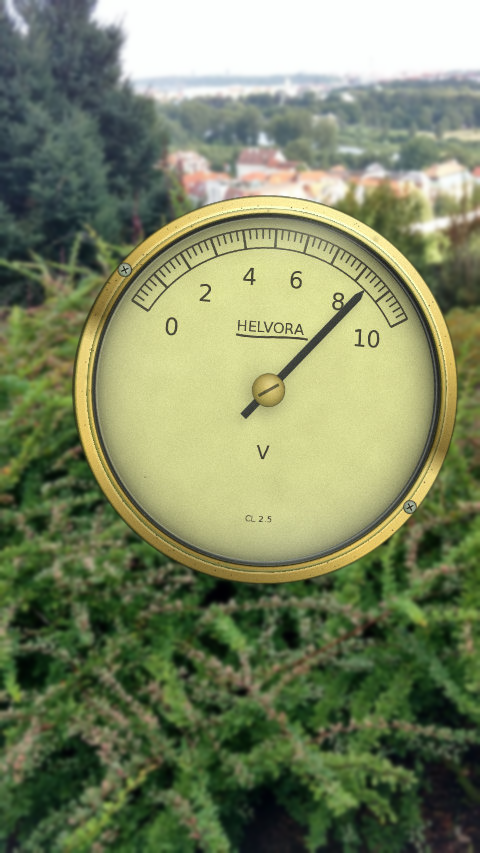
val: 8.4 V
